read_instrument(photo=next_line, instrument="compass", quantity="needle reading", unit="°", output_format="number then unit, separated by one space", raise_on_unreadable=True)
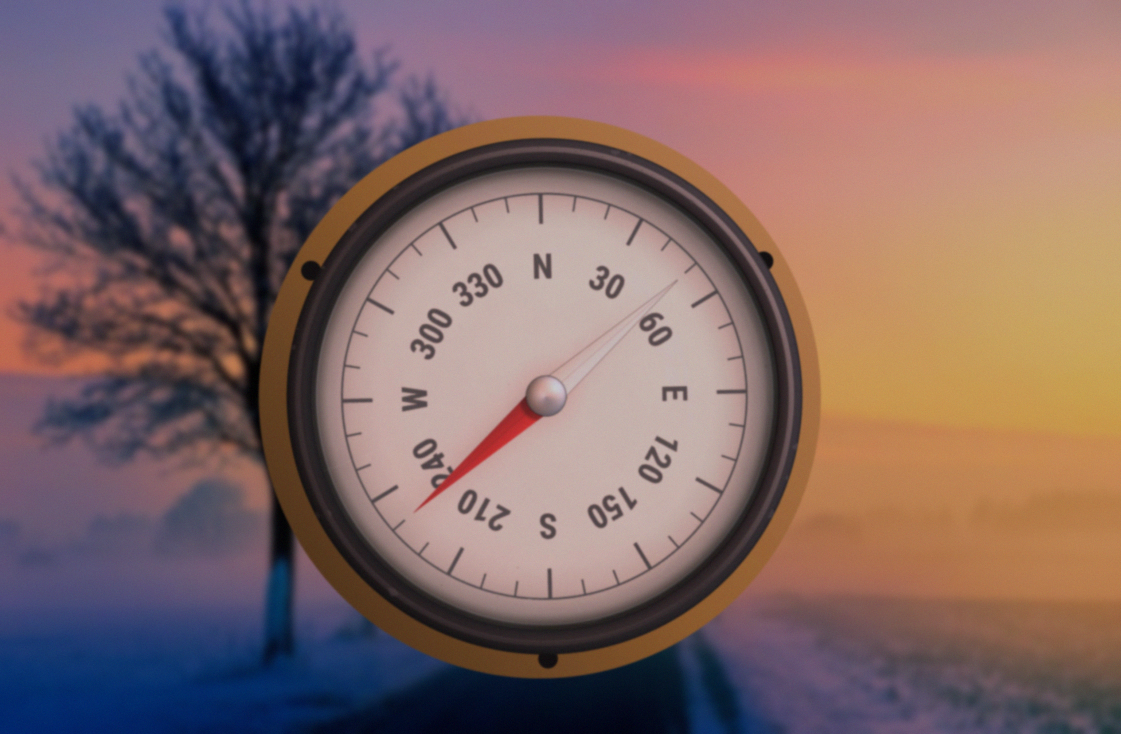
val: 230 °
